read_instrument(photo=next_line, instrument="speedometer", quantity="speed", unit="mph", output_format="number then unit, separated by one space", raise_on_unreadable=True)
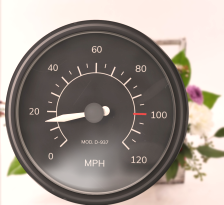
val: 15 mph
